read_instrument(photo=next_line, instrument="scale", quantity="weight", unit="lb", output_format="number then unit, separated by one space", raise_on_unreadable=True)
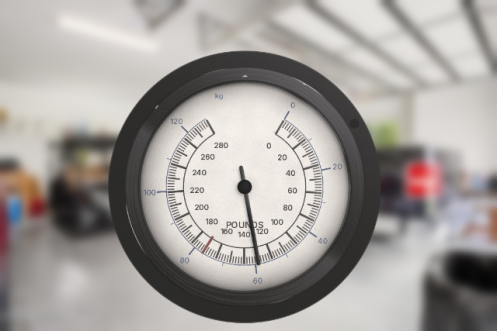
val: 130 lb
